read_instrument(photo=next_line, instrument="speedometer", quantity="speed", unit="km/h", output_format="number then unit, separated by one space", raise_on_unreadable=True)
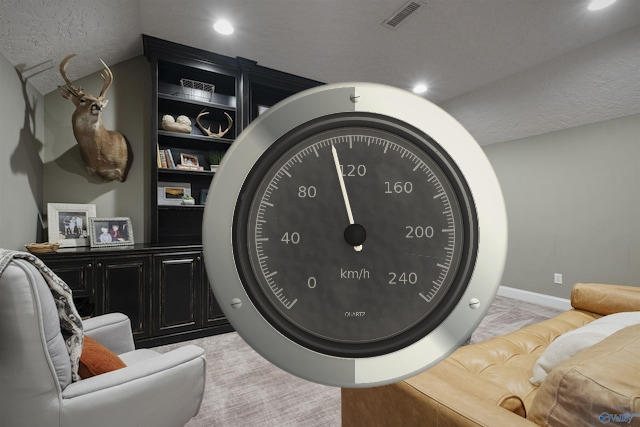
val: 110 km/h
